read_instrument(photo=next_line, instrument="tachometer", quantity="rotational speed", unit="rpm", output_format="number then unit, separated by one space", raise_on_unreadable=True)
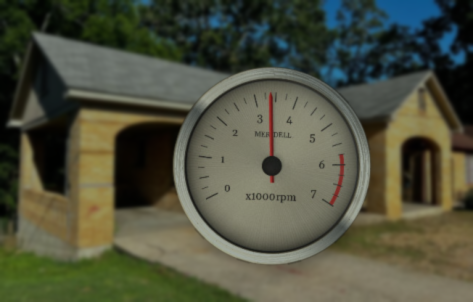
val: 3375 rpm
